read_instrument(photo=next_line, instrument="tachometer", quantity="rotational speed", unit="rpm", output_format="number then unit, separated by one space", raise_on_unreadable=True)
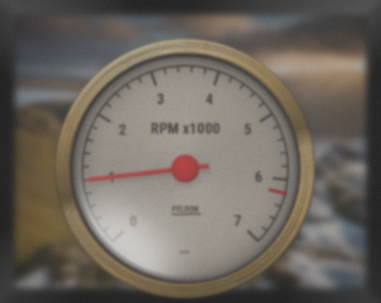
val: 1000 rpm
